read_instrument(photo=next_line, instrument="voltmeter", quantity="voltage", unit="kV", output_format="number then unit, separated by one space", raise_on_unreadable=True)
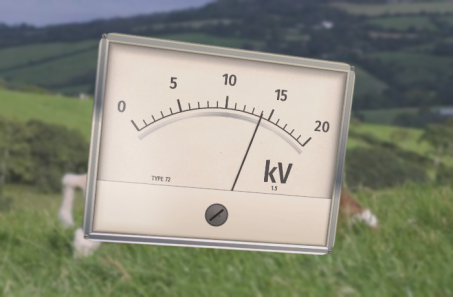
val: 14 kV
